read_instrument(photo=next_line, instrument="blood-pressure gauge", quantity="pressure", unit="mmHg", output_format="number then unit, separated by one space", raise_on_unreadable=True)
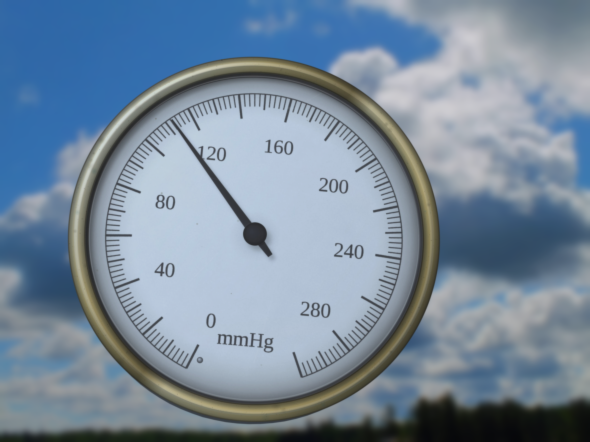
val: 112 mmHg
